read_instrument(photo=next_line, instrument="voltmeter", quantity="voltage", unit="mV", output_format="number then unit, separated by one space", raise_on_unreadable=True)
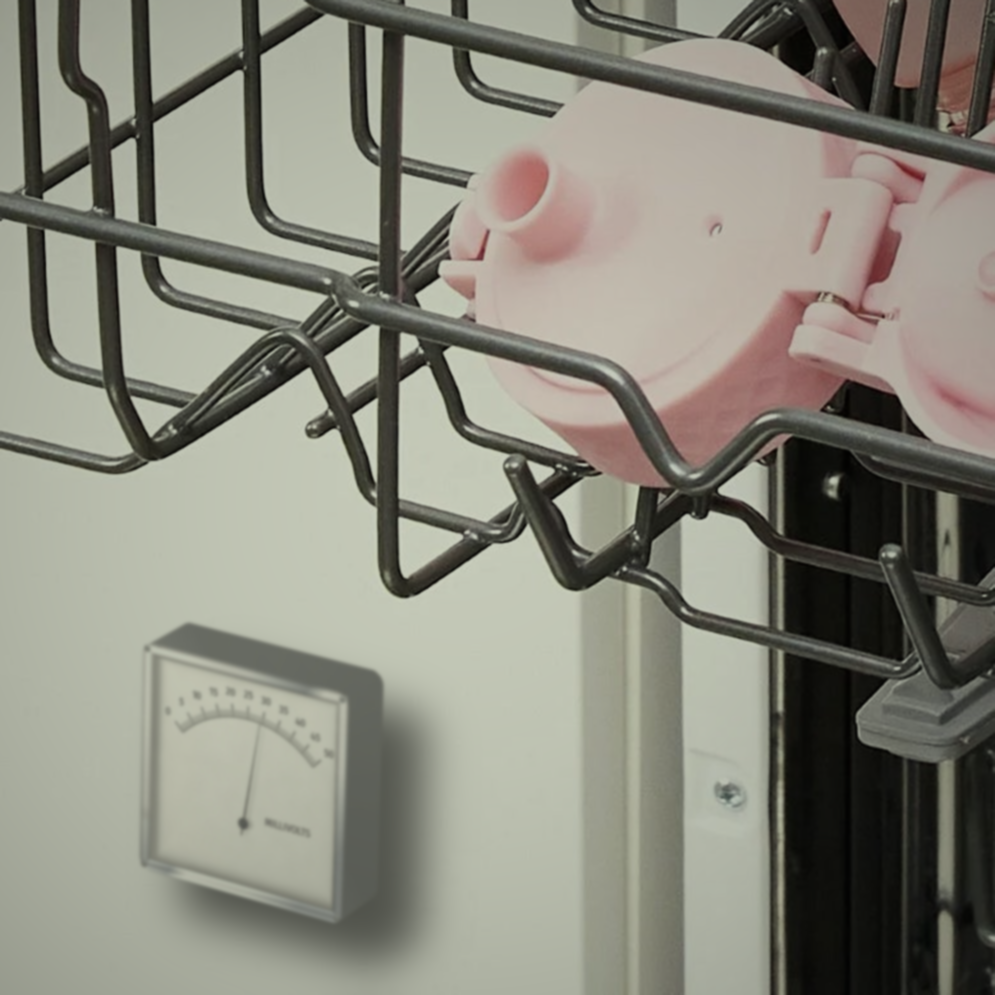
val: 30 mV
